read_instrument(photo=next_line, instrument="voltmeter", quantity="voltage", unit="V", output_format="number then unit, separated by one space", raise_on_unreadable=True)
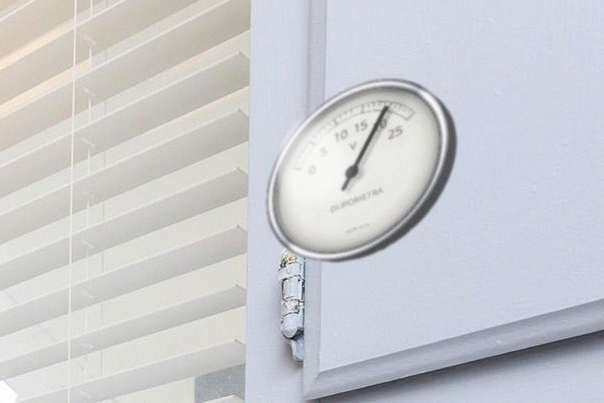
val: 20 V
